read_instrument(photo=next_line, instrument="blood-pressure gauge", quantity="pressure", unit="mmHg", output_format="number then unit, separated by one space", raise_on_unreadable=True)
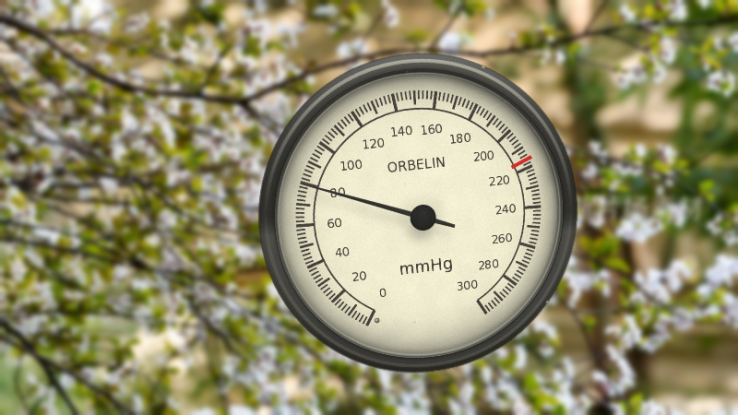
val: 80 mmHg
